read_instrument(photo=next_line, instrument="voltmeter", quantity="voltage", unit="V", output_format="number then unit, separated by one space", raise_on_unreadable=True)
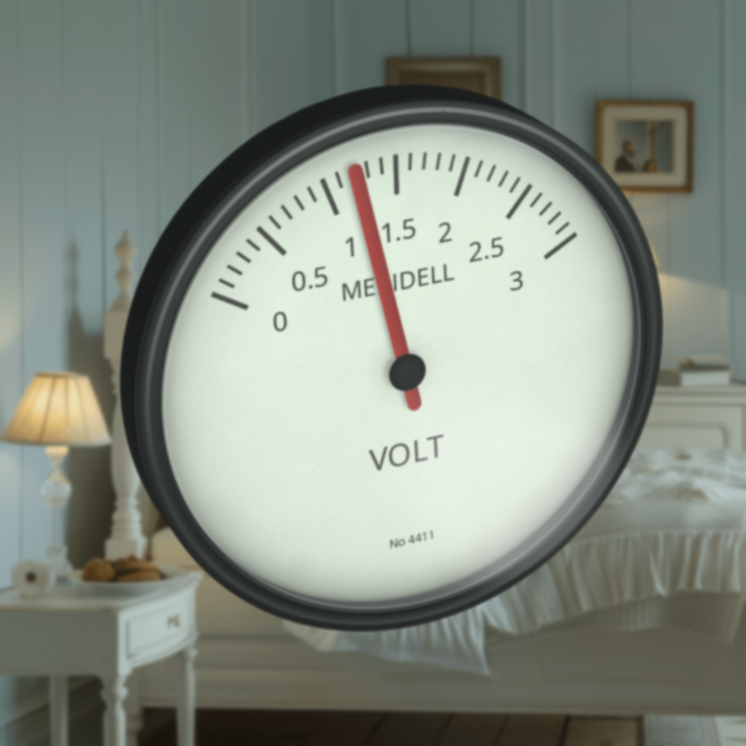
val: 1.2 V
